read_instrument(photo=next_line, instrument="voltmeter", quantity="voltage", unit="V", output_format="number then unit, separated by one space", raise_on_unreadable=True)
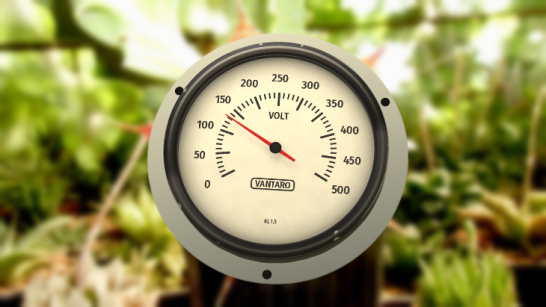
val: 130 V
